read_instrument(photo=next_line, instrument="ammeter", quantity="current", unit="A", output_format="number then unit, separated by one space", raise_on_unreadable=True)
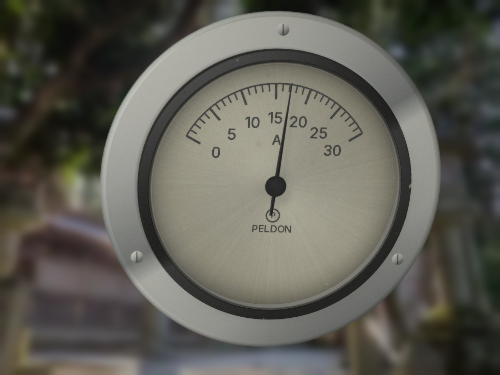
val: 17 A
